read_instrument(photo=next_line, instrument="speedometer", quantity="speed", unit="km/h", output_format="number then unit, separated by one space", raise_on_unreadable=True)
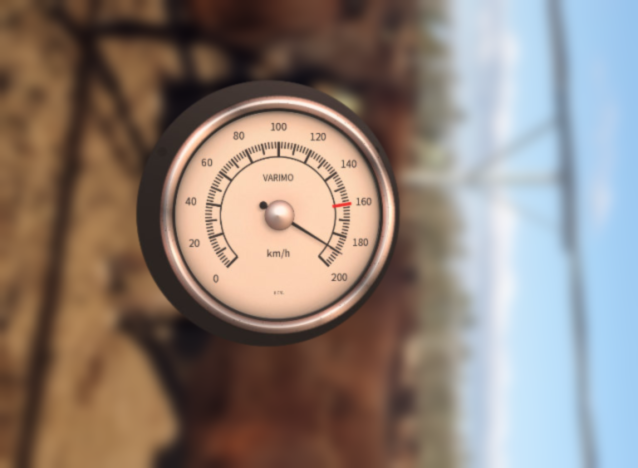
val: 190 km/h
